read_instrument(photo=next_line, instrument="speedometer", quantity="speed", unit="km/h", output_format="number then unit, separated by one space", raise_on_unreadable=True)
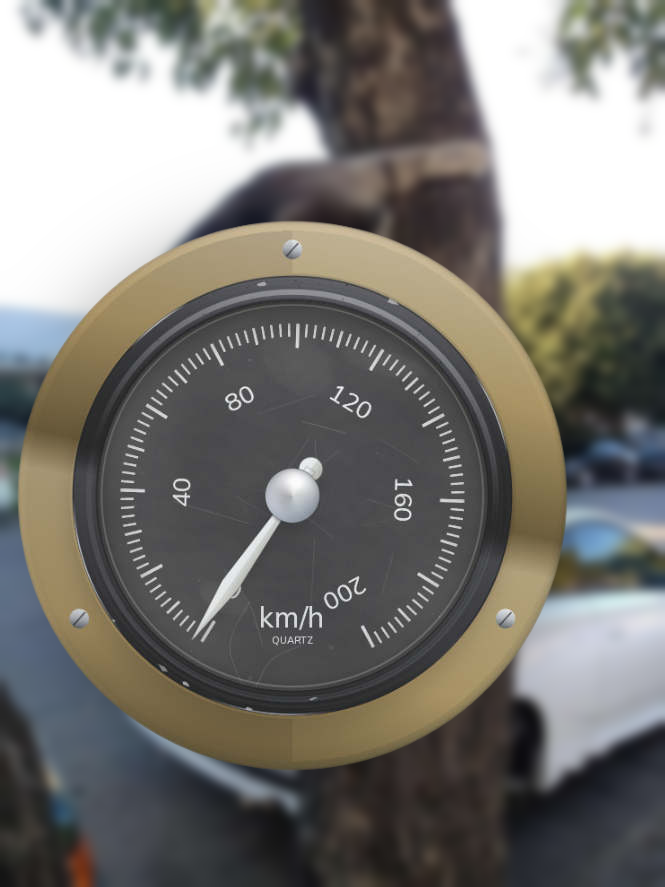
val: 2 km/h
